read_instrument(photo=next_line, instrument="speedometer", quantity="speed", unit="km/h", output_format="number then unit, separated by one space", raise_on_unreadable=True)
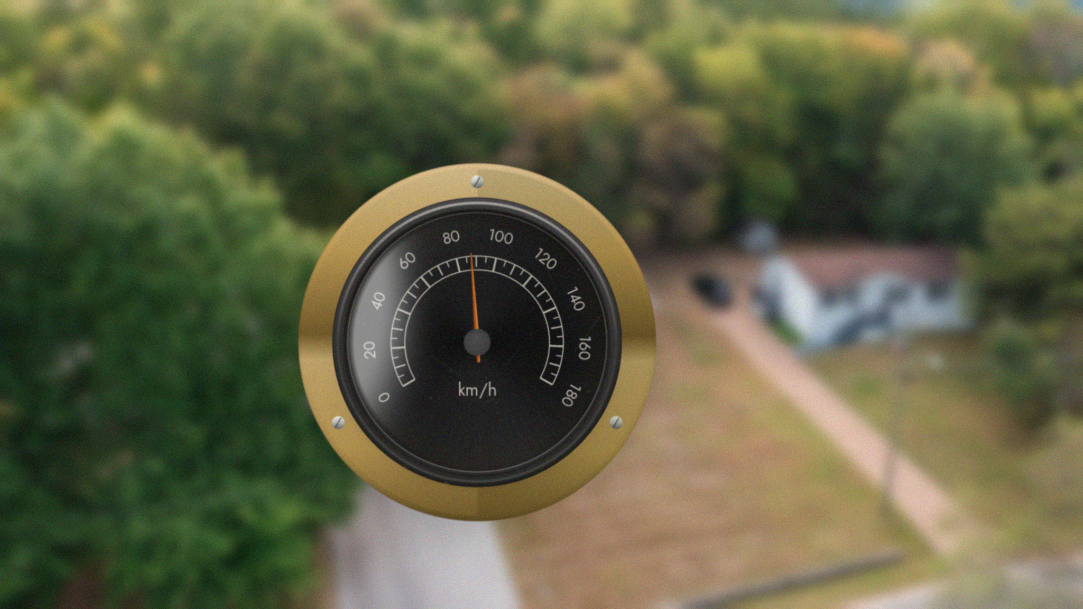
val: 87.5 km/h
